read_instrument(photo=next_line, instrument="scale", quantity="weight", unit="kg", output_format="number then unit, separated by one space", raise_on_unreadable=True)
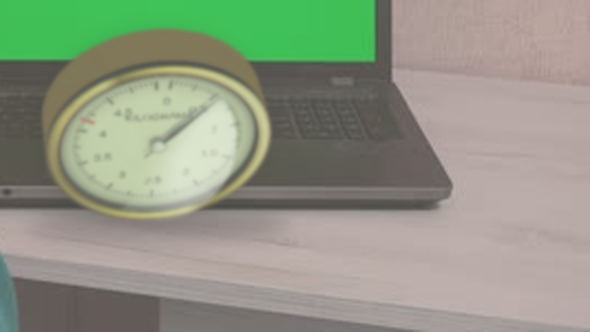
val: 0.5 kg
